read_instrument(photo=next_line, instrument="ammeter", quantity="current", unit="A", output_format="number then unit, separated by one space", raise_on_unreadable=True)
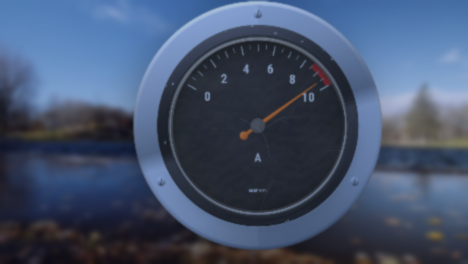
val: 9.5 A
